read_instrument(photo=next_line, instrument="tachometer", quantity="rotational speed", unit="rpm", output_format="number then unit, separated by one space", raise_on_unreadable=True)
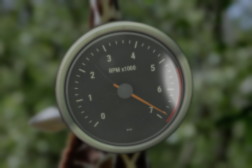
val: 6800 rpm
